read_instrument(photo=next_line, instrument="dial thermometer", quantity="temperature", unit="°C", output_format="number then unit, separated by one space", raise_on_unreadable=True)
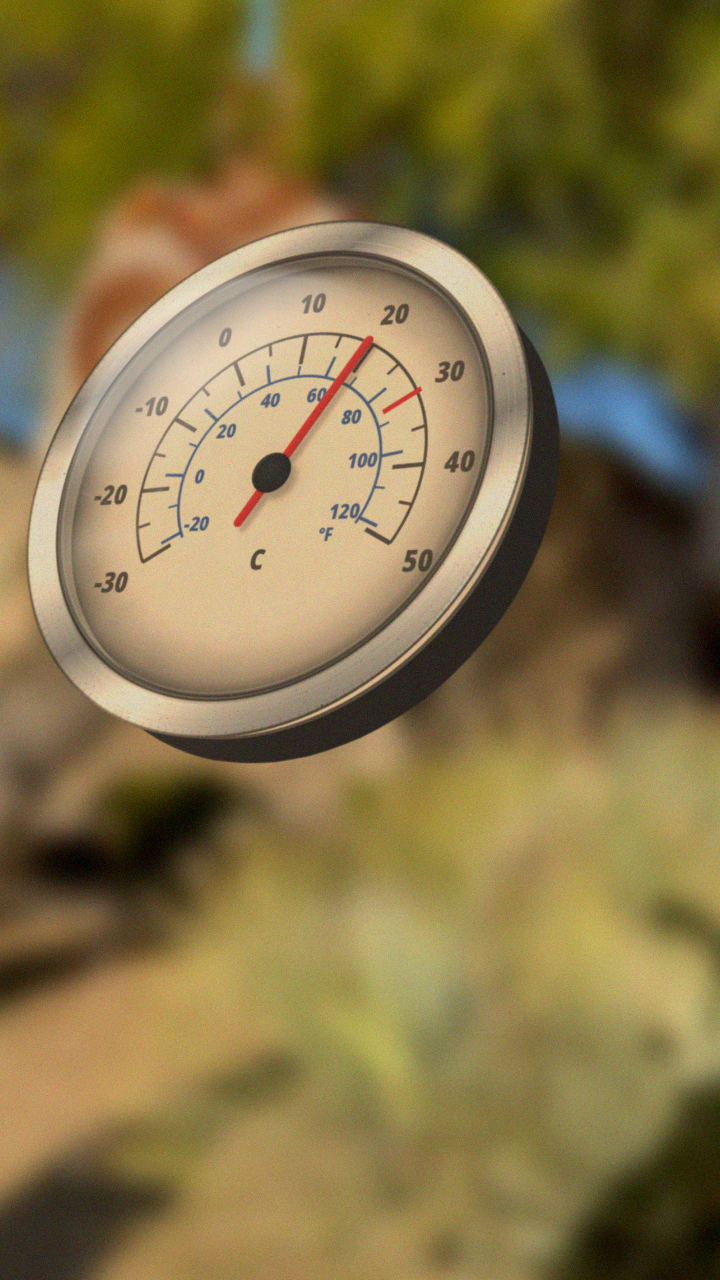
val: 20 °C
